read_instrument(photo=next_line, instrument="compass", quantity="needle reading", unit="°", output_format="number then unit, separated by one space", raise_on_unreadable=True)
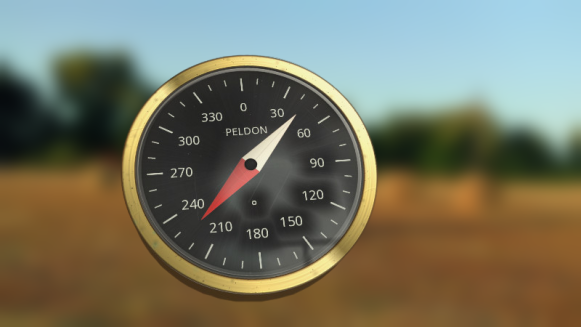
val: 225 °
